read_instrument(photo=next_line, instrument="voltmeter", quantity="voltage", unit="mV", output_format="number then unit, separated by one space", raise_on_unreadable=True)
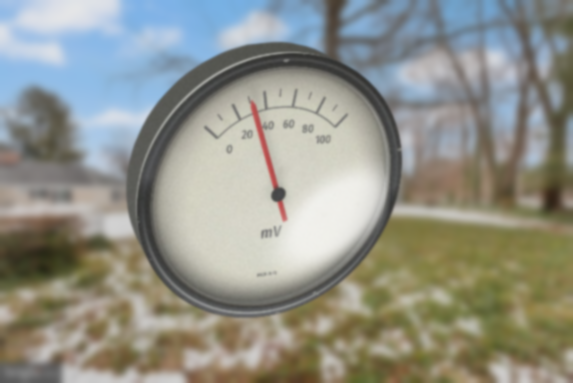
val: 30 mV
